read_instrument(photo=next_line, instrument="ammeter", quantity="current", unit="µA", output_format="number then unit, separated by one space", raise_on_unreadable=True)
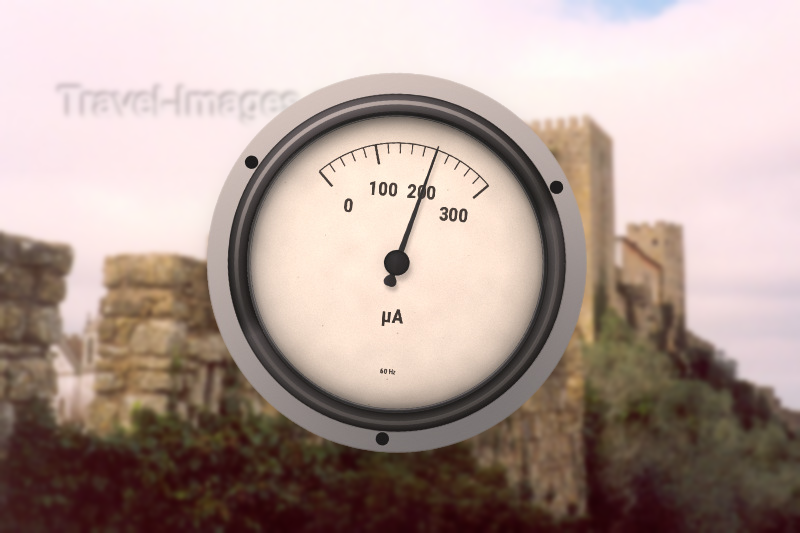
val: 200 µA
